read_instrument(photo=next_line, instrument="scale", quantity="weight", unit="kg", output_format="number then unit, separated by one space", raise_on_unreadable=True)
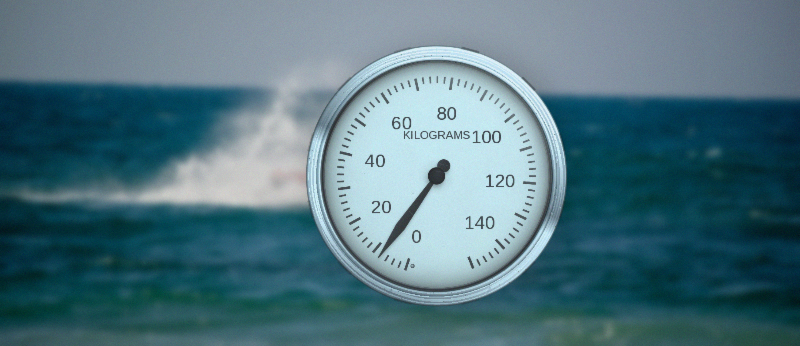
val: 8 kg
